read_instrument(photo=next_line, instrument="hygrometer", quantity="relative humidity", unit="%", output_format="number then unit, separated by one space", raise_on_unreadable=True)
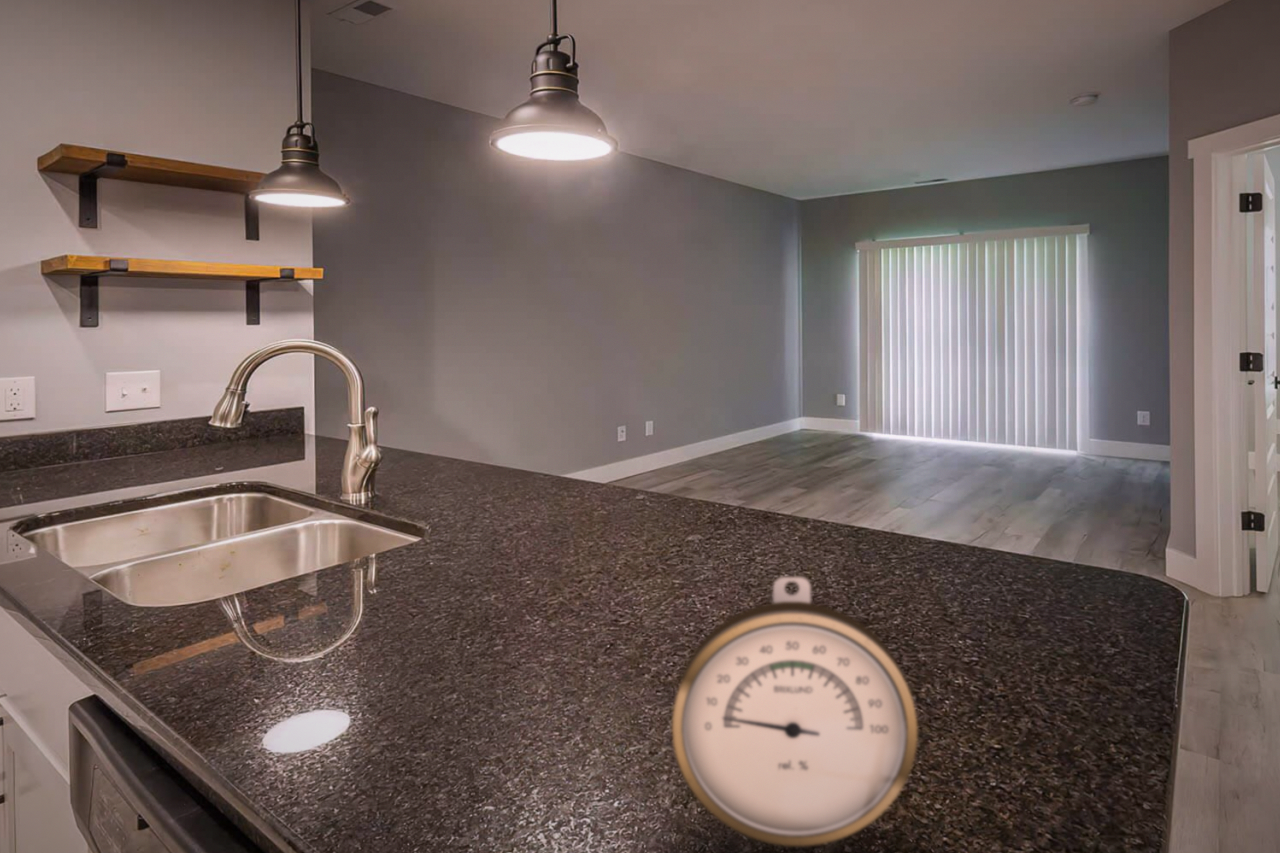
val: 5 %
